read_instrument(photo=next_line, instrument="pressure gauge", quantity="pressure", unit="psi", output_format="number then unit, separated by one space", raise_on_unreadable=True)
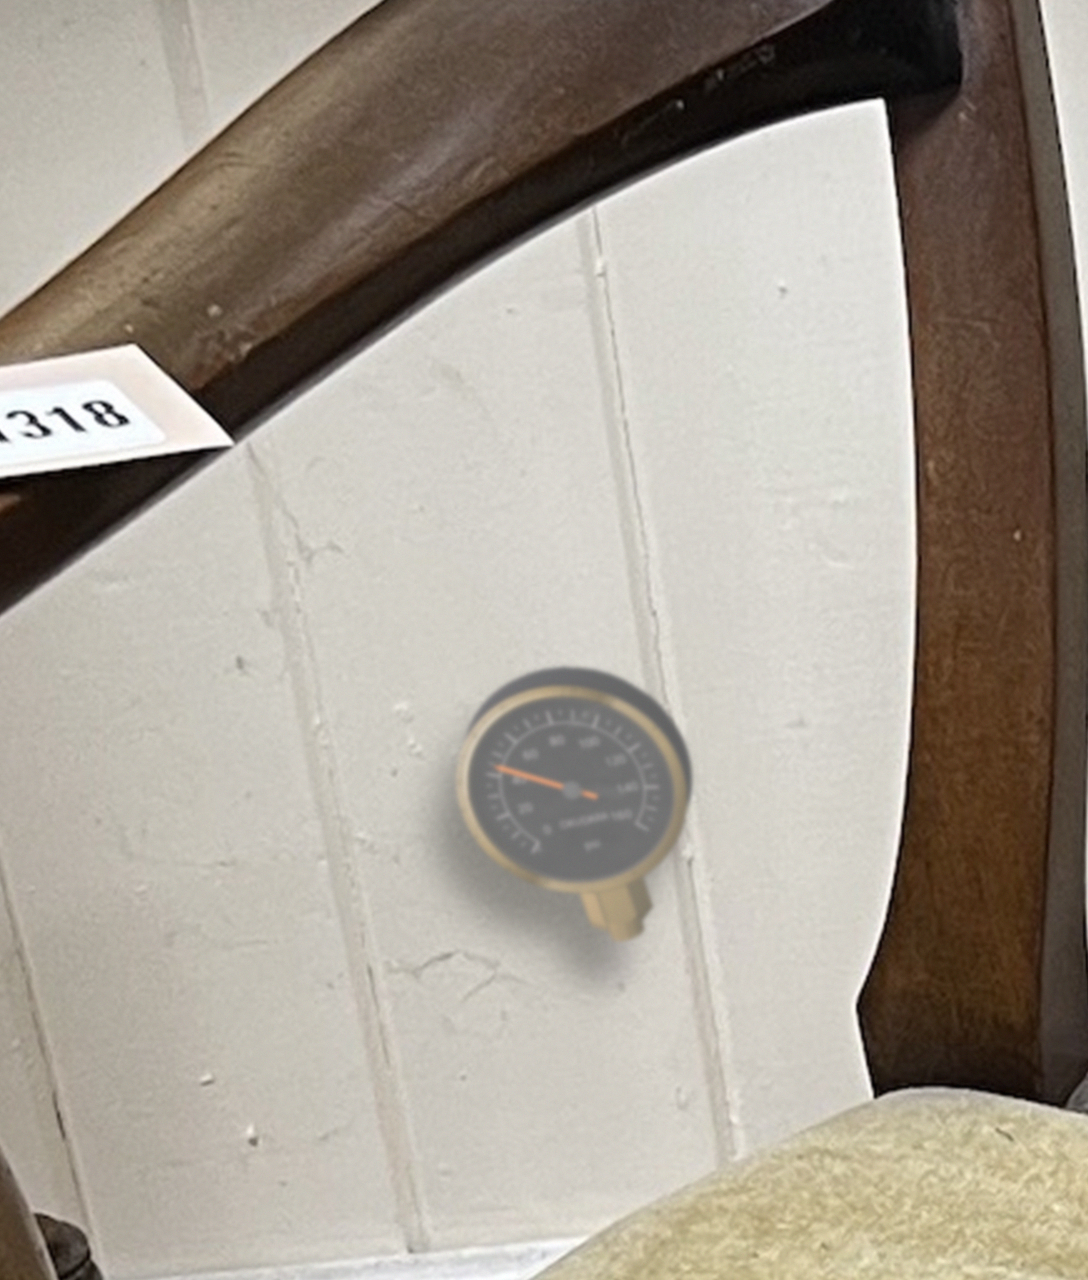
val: 45 psi
